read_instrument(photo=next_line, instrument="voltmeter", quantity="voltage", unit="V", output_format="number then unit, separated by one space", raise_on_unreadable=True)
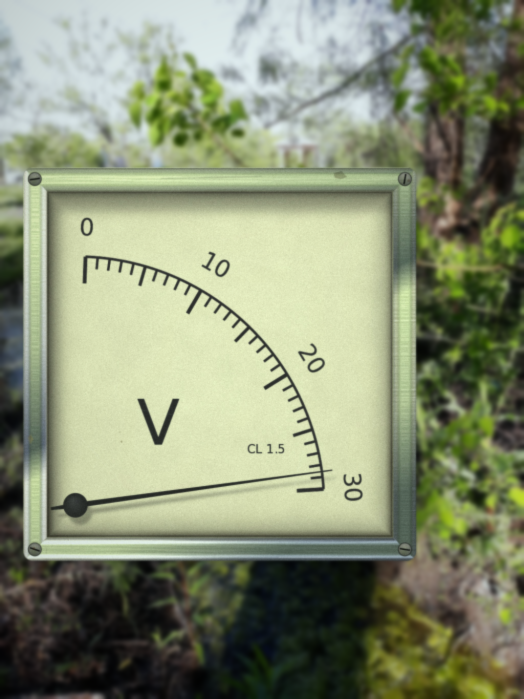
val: 28.5 V
